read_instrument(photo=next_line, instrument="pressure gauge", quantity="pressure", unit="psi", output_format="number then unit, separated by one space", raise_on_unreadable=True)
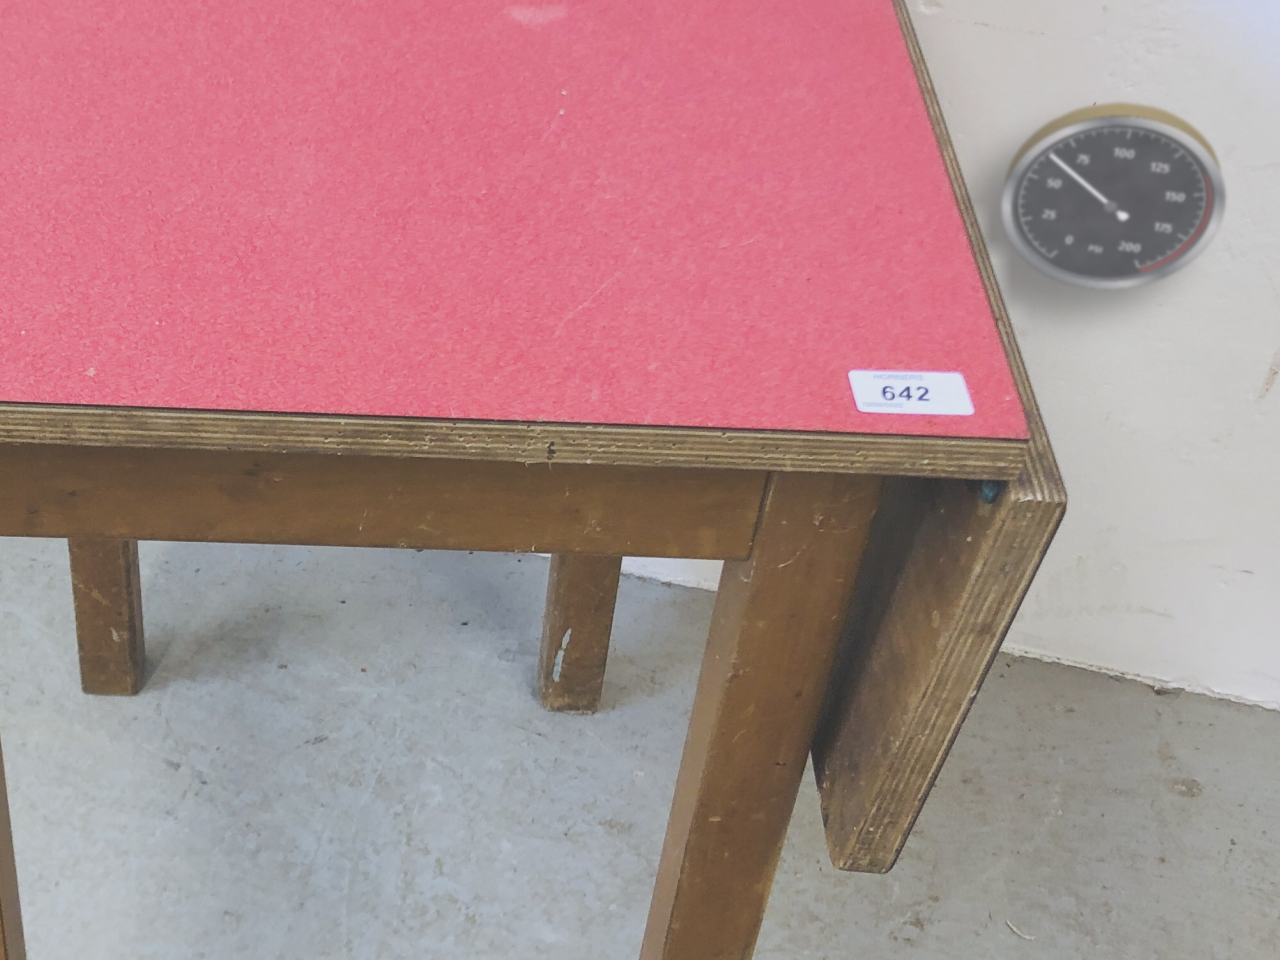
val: 65 psi
